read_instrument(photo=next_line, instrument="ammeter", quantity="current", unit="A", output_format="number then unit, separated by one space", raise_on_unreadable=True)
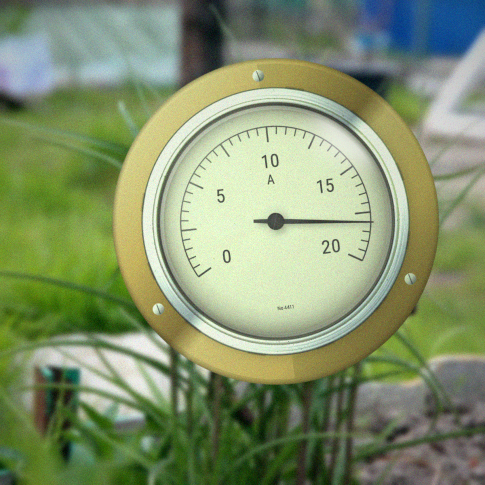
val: 18 A
